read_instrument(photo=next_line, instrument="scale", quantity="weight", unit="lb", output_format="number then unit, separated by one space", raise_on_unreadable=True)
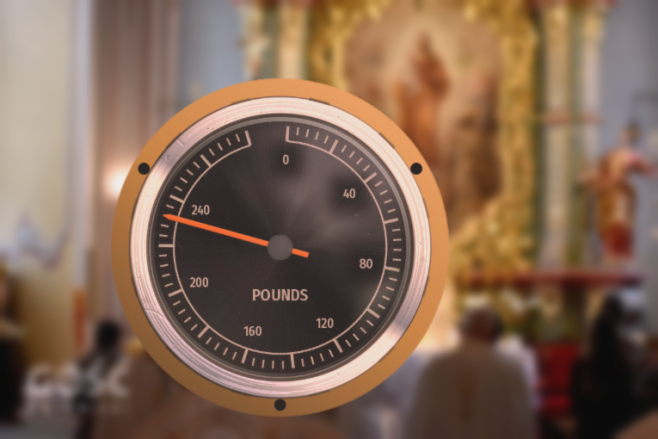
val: 232 lb
